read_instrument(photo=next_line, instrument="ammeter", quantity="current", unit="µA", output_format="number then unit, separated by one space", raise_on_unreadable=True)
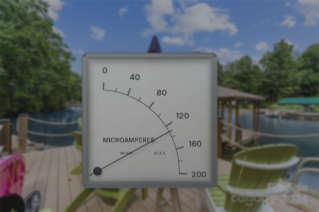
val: 130 µA
